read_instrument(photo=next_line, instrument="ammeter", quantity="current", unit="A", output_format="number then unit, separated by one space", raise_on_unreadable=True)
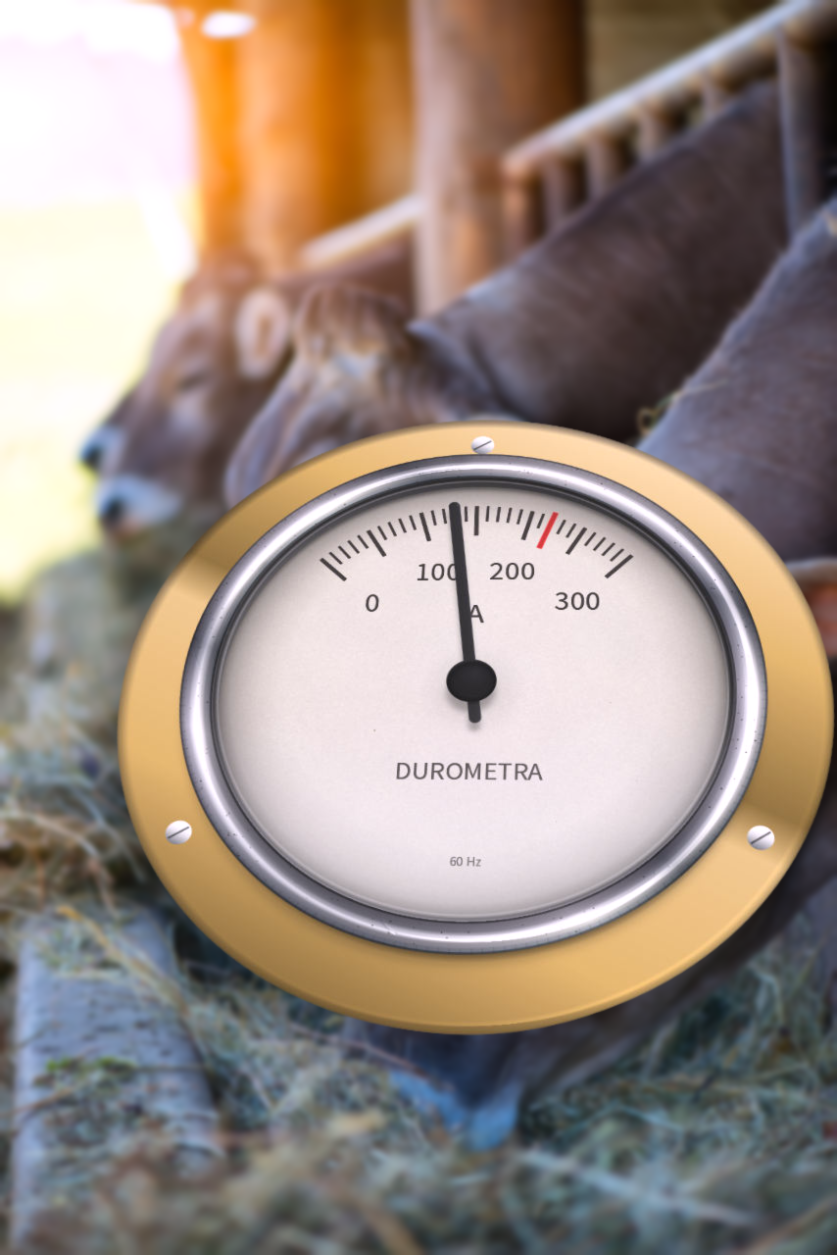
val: 130 A
